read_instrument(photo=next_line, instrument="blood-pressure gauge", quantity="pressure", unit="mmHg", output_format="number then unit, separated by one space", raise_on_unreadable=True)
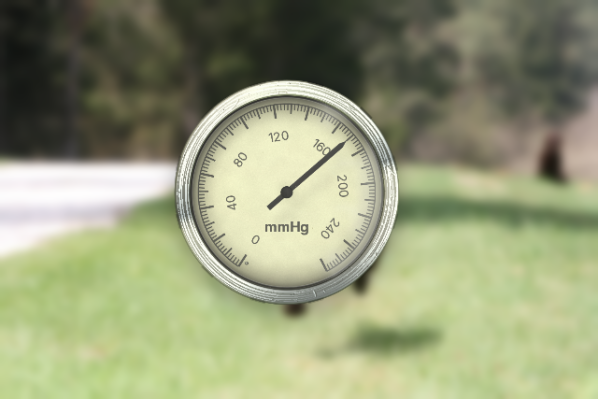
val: 170 mmHg
